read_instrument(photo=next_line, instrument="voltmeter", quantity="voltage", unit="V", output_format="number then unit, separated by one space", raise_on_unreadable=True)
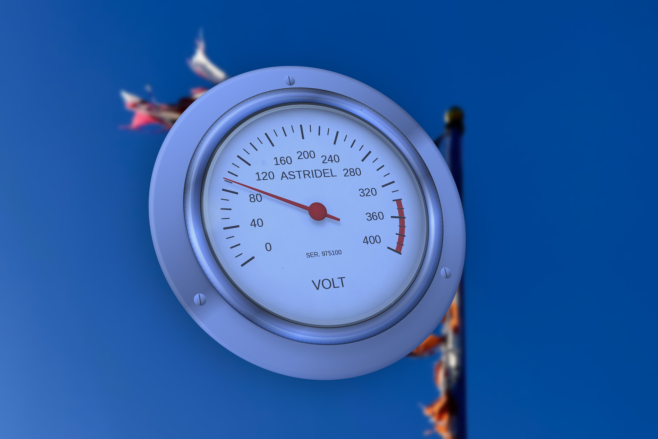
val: 90 V
